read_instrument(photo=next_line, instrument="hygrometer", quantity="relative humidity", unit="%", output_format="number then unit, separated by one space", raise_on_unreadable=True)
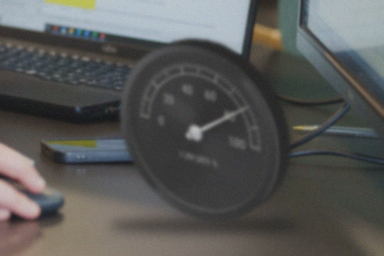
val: 80 %
